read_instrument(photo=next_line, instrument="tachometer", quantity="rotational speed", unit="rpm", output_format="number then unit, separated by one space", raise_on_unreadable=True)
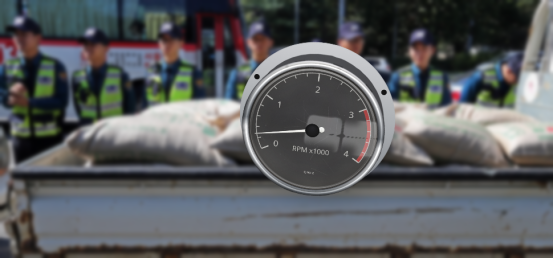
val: 300 rpm
